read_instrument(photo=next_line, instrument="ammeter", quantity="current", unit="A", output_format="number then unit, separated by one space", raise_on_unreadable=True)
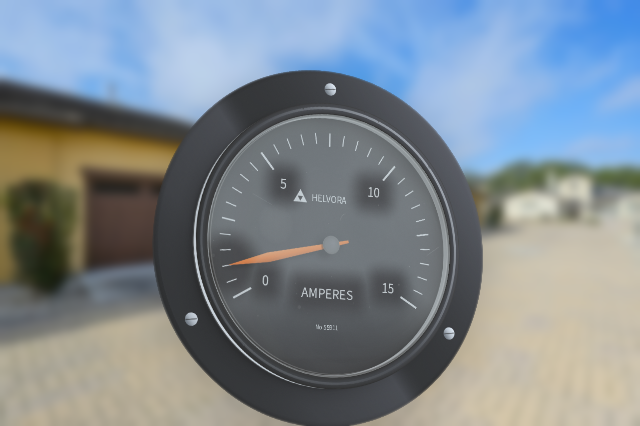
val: 1 A
